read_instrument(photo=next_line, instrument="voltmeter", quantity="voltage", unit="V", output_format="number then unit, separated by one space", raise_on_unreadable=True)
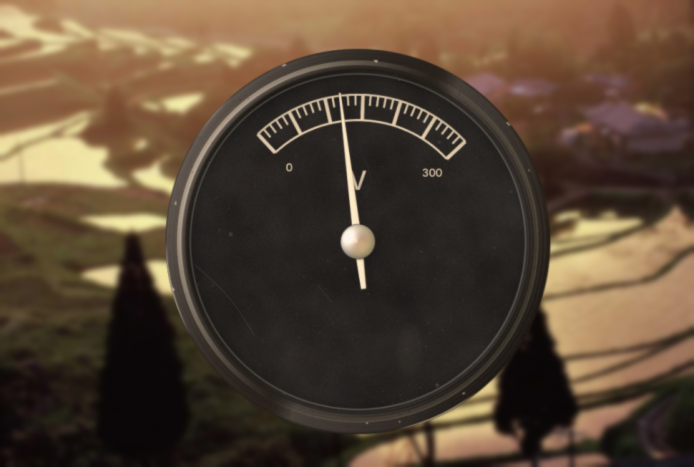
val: 120 V
